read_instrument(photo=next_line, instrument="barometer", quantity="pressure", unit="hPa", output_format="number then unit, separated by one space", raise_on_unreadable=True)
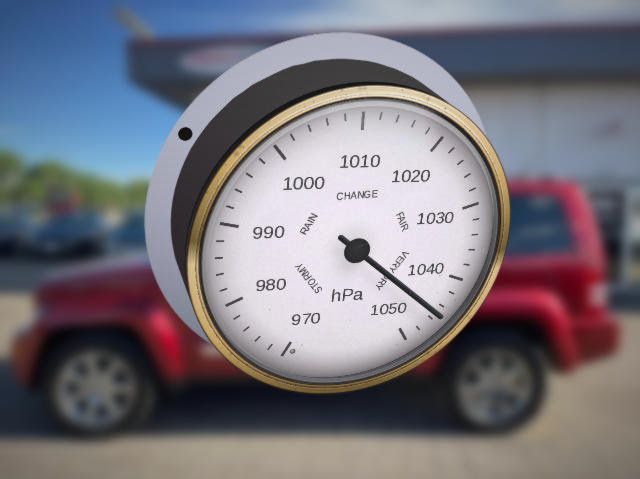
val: 1045 hPa
